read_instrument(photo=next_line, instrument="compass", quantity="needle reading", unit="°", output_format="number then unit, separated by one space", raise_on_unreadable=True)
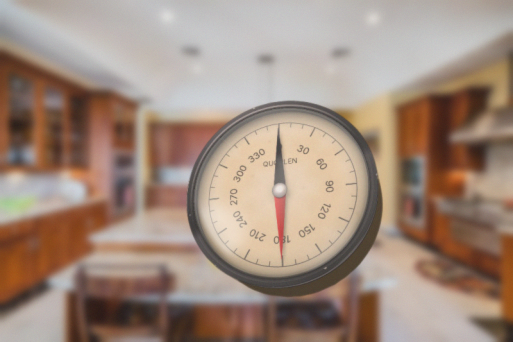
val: 180 °
